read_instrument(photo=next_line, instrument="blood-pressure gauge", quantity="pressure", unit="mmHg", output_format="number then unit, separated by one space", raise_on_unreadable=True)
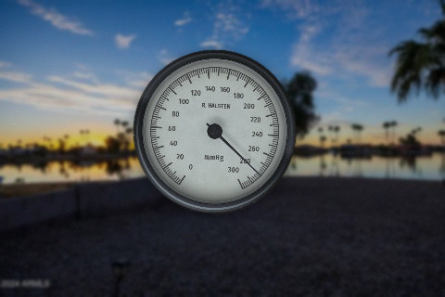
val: 280 mmHg
